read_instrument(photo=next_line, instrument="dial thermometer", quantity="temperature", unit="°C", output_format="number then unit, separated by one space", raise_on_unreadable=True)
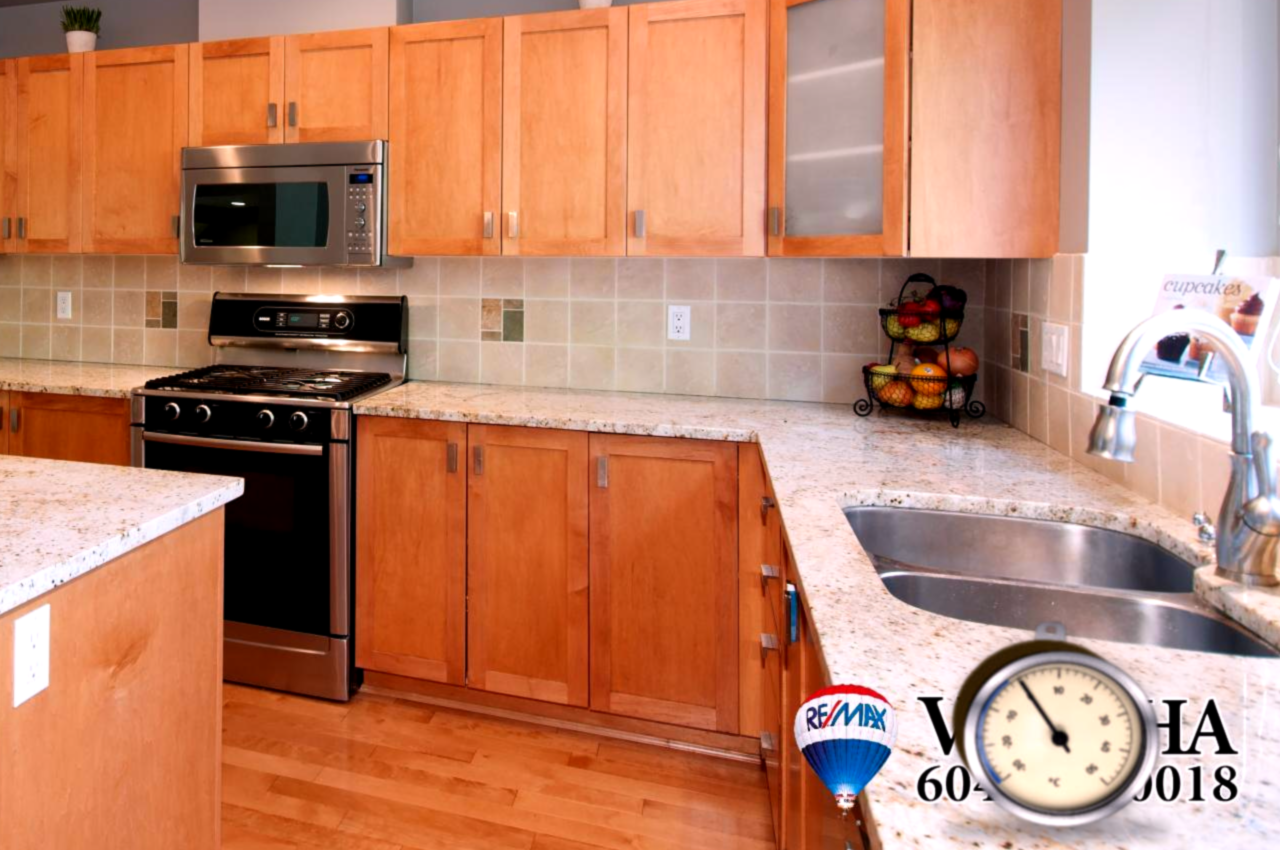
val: 0 °C
